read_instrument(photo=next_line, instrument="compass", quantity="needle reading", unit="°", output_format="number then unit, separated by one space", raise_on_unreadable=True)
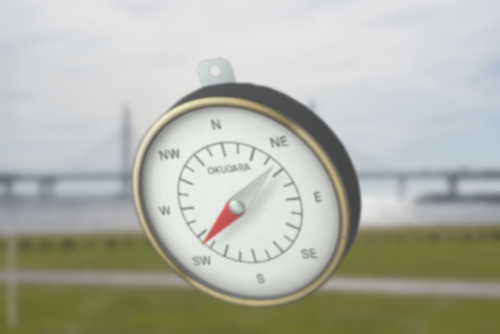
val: 232.5 °
